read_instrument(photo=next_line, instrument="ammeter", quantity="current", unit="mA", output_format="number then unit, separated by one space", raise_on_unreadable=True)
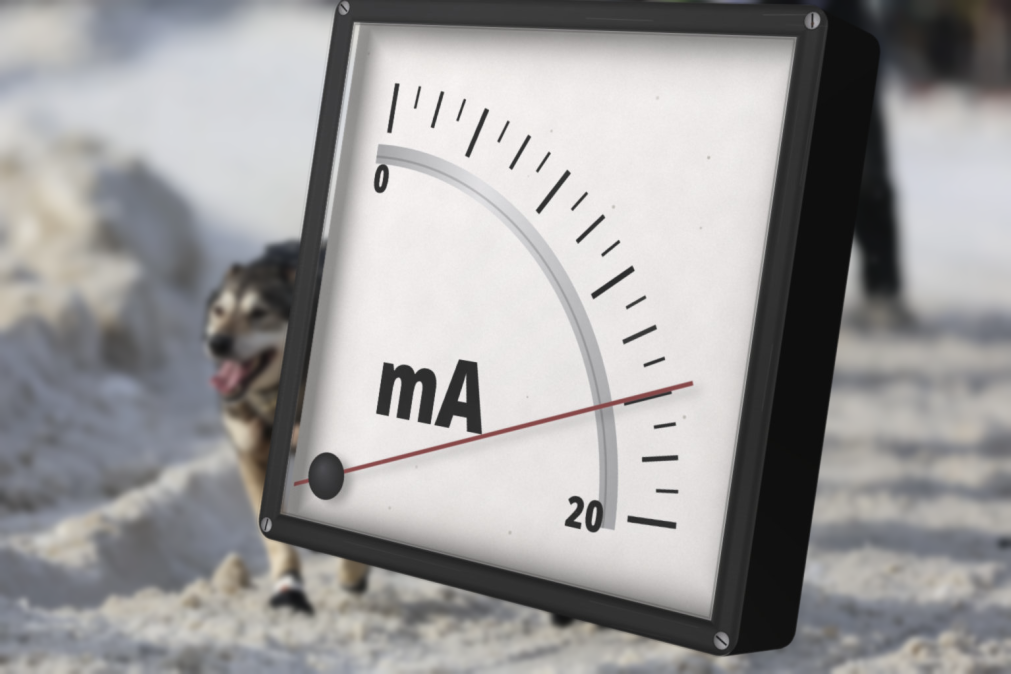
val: 16 mA
